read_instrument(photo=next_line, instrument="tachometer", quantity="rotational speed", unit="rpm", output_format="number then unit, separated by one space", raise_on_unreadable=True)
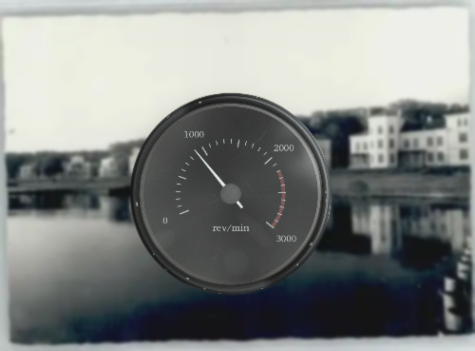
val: 900 rpm
